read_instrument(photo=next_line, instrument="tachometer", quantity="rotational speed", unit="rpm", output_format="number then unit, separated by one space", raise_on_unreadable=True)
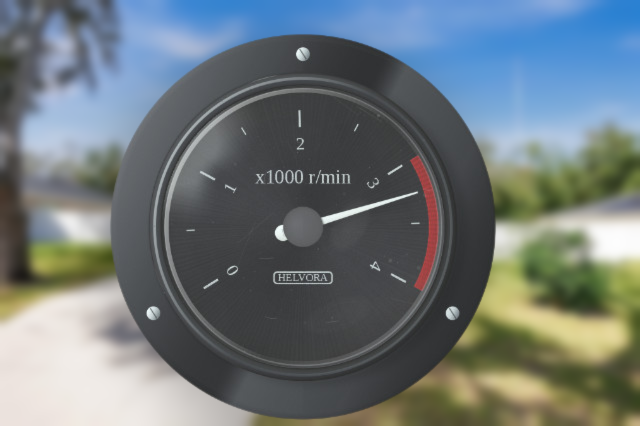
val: 3250 rpm
